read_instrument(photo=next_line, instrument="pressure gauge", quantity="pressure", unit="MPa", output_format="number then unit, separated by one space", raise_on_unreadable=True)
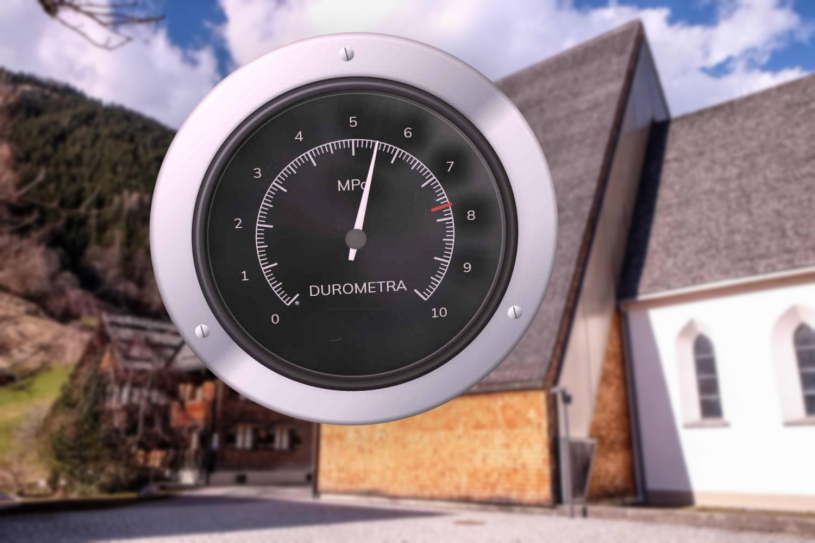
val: 5.5 MPa
